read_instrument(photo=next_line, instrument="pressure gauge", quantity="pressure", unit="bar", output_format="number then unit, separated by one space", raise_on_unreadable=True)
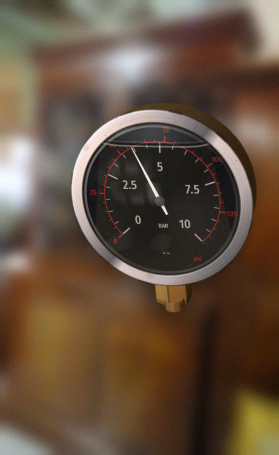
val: 4 bar
